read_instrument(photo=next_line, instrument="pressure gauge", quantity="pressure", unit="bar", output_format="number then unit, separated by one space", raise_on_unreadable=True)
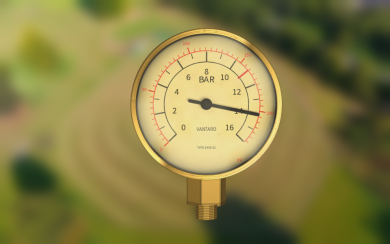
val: 14 bar
